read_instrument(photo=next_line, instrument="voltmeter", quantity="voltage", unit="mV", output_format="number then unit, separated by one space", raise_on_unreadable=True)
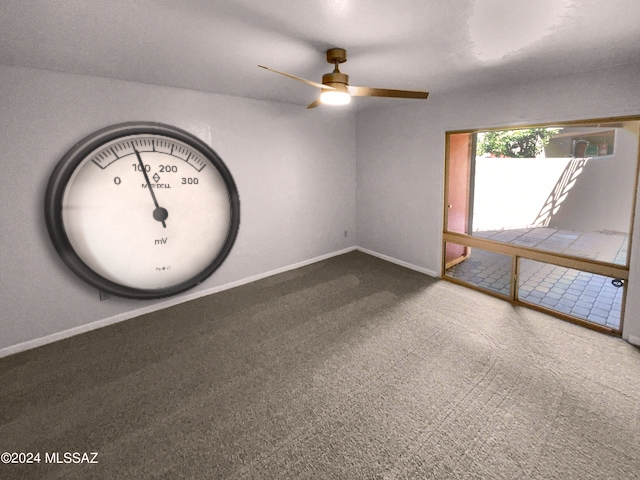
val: 100 mV
